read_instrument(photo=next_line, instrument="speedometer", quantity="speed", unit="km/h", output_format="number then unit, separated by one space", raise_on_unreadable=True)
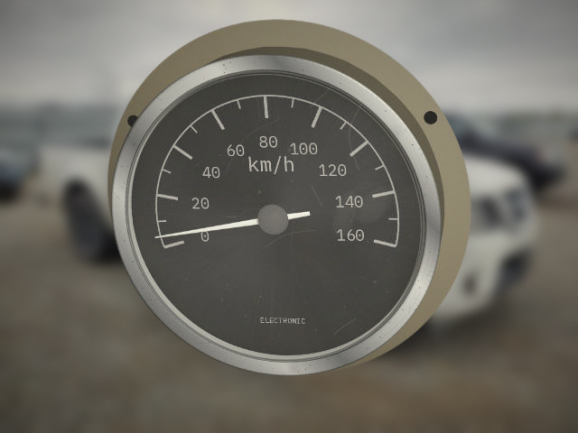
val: 5 km/h
